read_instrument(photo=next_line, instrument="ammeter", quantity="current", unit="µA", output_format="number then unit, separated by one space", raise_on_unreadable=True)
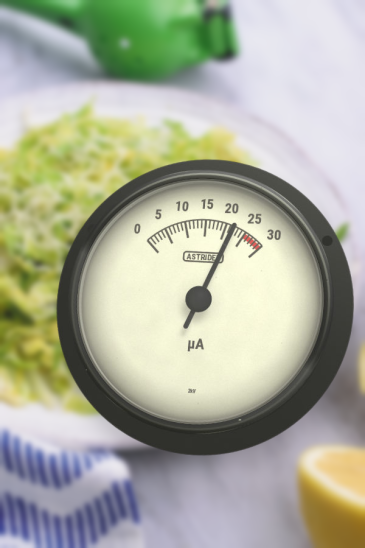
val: 22 µA
